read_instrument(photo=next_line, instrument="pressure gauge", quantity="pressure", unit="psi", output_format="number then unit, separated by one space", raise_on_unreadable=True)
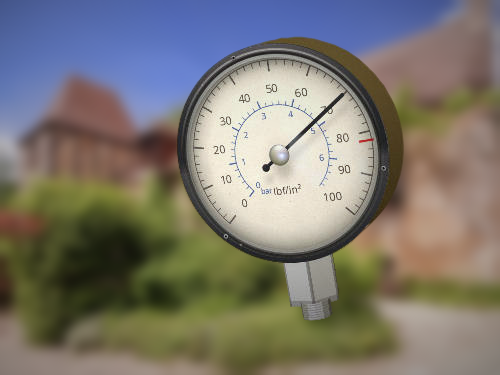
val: 70 psi
